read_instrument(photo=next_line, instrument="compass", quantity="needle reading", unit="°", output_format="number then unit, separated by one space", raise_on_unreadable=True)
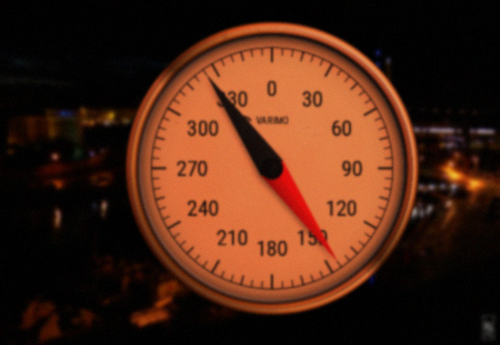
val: 145 °
